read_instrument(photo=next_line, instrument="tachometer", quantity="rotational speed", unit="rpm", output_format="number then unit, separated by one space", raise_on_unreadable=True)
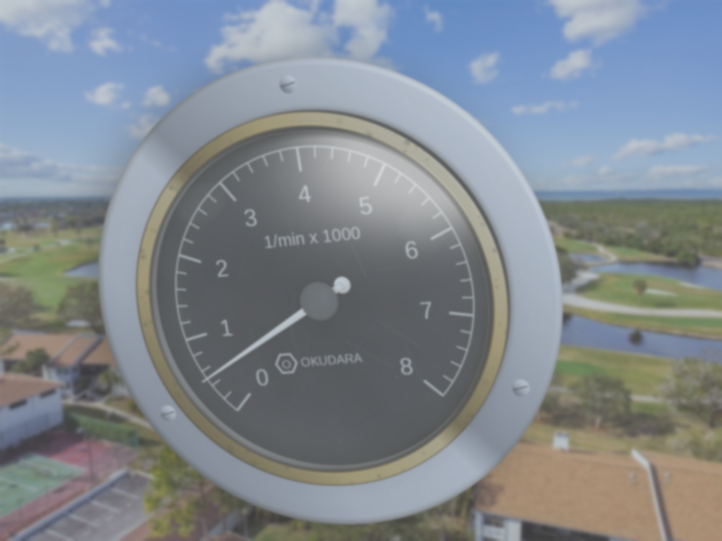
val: 500 rpm
